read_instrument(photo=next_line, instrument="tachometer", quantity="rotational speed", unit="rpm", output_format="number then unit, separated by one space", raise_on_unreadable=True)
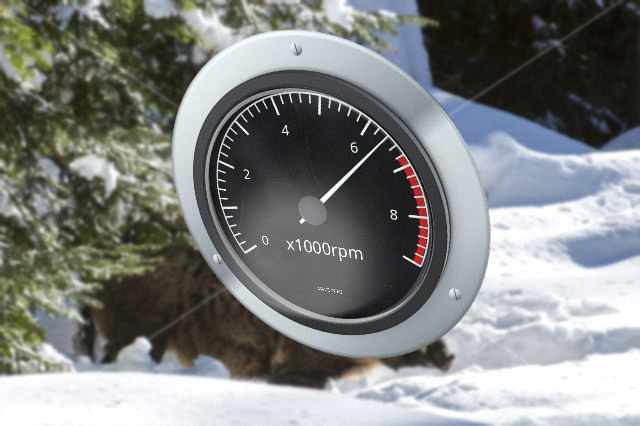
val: 6400 rpm
